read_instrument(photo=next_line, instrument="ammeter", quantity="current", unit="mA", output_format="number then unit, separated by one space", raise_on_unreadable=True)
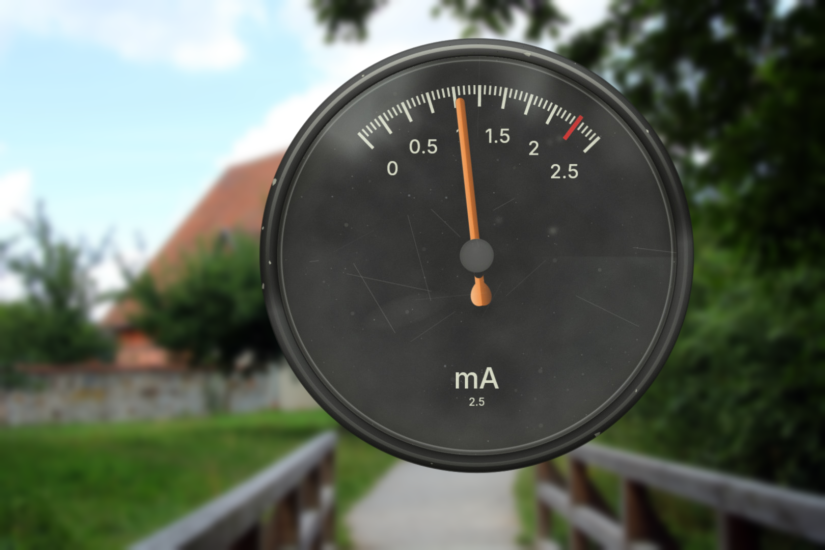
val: 1.05 mA
